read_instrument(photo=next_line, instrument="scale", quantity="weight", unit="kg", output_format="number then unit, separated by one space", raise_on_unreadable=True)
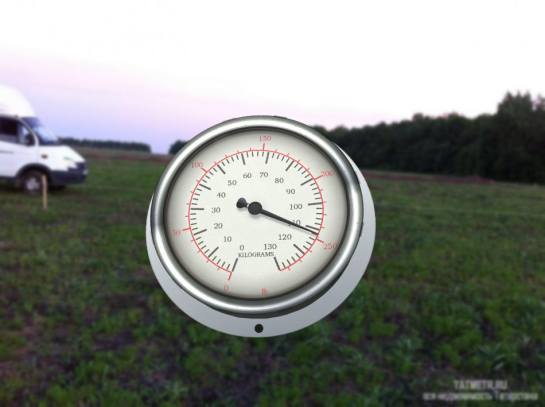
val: 112 kg
